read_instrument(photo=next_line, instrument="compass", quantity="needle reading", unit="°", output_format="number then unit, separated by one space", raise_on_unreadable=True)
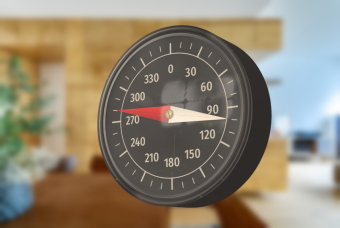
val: 280 °
